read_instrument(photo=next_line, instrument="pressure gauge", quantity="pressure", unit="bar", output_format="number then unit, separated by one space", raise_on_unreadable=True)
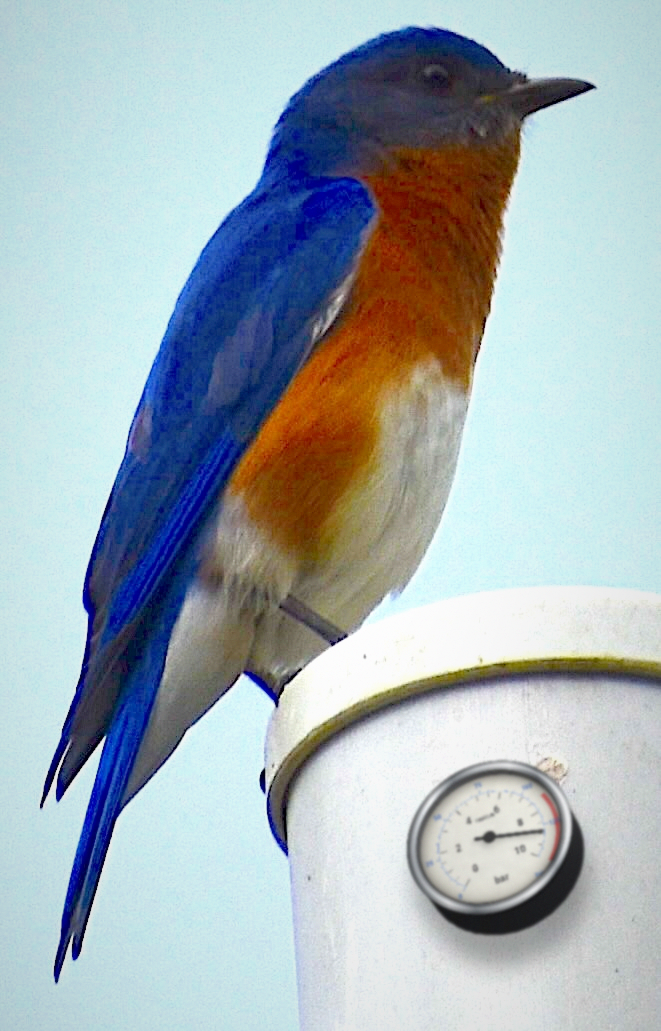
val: 9 bar
